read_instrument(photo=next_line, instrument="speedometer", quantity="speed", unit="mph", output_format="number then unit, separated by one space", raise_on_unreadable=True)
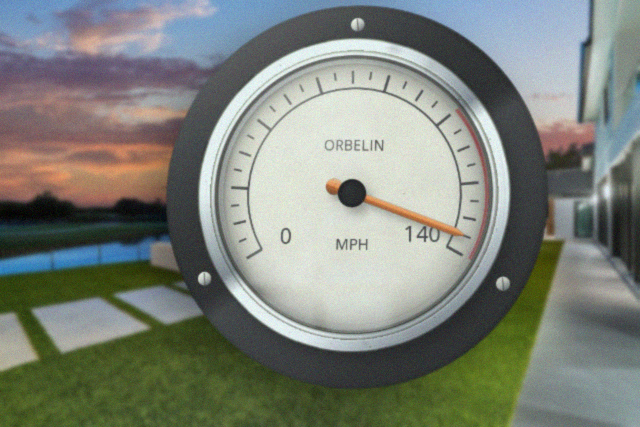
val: 135 mph
